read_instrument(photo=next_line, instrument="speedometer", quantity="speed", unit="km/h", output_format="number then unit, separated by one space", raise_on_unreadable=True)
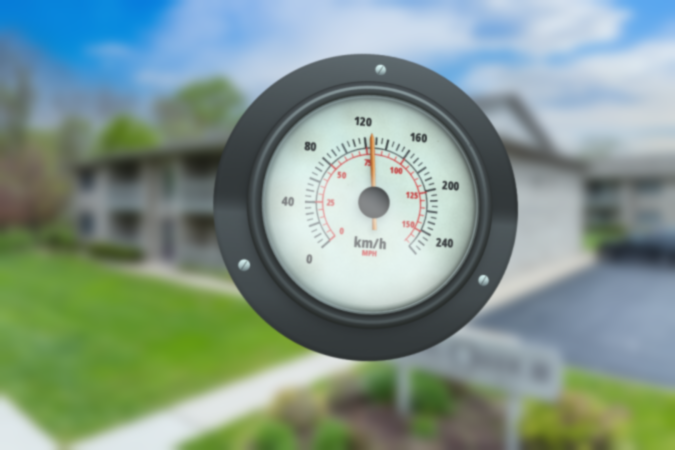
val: 125 km/h
